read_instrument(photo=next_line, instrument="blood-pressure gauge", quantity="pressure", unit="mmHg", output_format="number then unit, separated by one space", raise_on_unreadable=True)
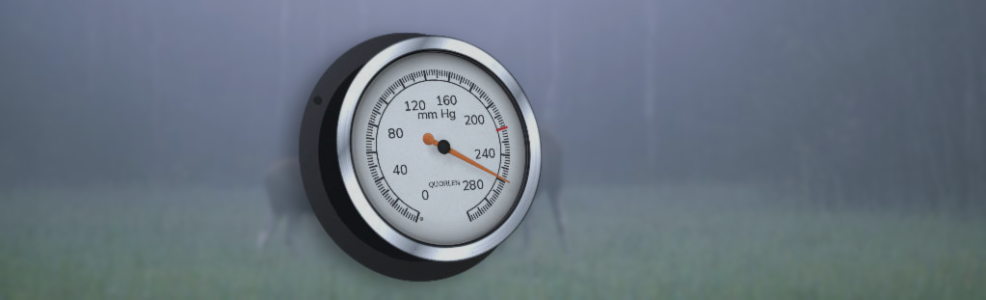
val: 260 mmHg
